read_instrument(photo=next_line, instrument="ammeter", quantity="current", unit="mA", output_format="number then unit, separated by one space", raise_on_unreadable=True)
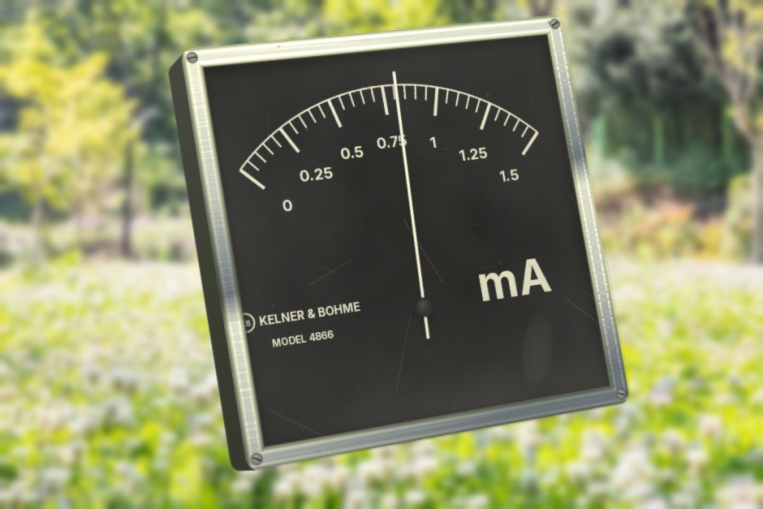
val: 0.8 mA
